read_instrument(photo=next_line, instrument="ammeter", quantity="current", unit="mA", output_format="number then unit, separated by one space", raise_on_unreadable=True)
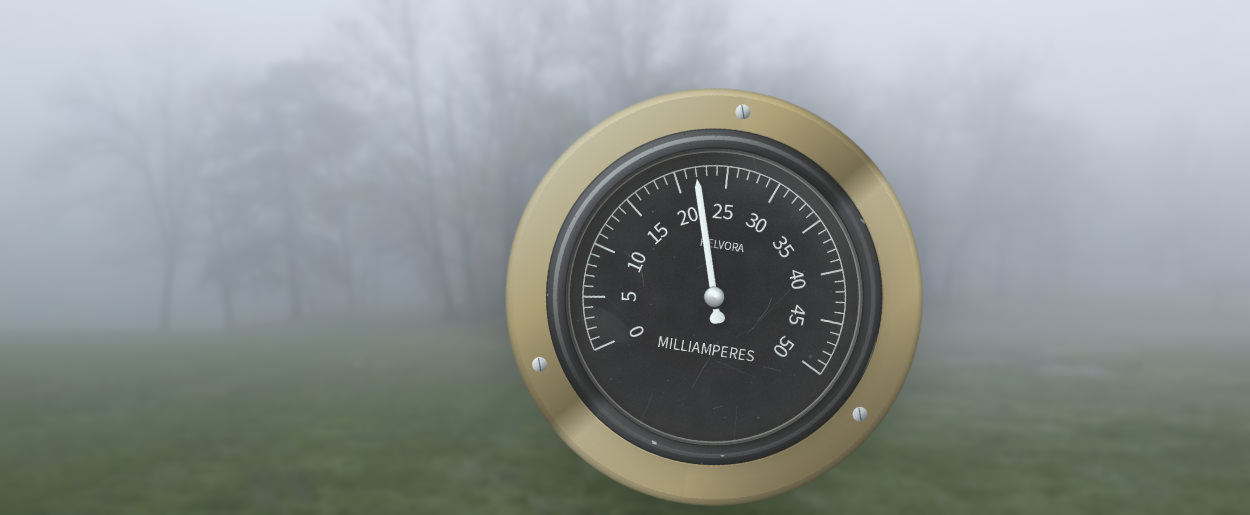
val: 22 mA
